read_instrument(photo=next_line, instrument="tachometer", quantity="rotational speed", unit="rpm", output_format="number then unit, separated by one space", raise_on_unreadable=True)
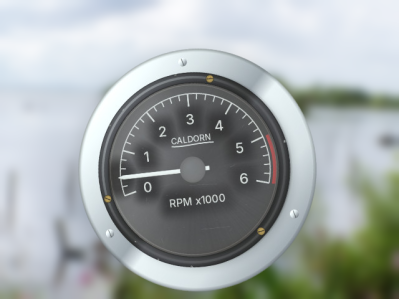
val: 400 rpm
